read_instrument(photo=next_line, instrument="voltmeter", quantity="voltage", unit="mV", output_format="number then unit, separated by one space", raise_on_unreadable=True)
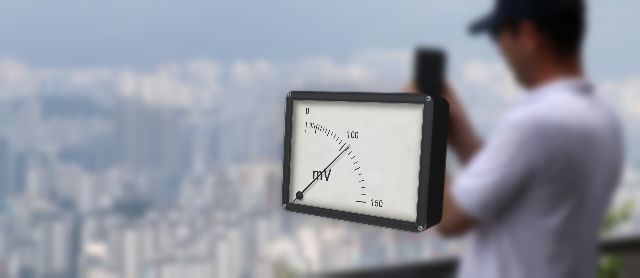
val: 105 mV
